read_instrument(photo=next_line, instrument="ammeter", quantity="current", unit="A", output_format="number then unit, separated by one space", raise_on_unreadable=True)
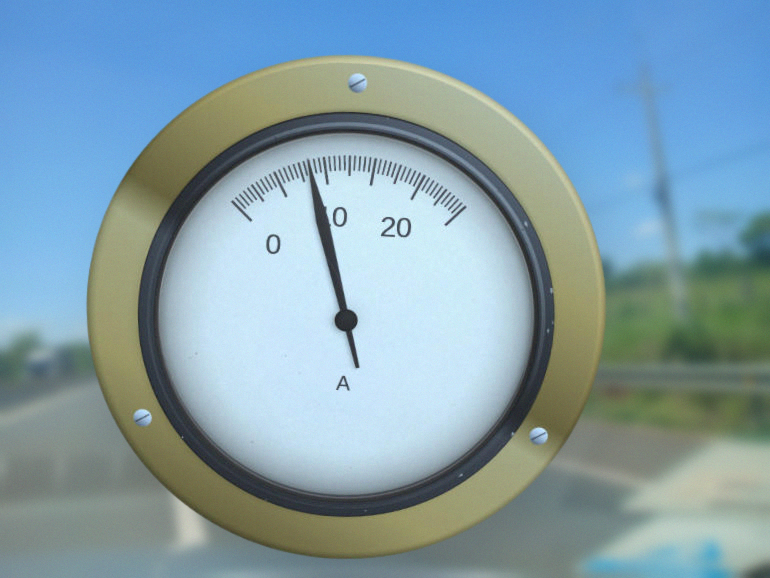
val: 8.5 A
